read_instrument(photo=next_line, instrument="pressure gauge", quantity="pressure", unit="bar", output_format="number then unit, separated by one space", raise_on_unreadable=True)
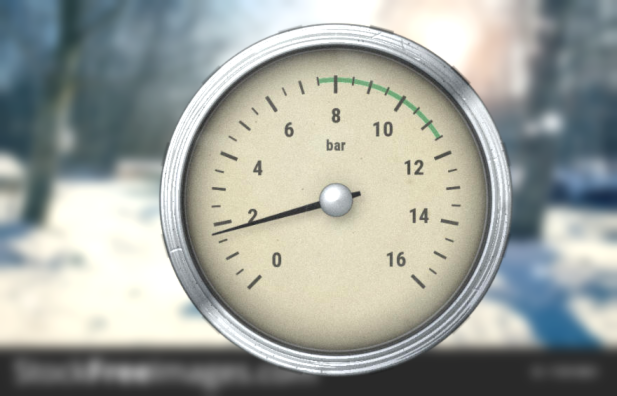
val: 1.75 bar
